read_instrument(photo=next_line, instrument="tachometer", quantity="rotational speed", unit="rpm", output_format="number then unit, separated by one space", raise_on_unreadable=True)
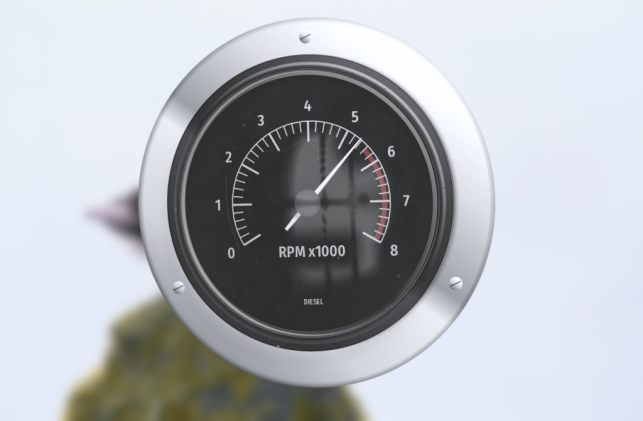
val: 5400 rpm
